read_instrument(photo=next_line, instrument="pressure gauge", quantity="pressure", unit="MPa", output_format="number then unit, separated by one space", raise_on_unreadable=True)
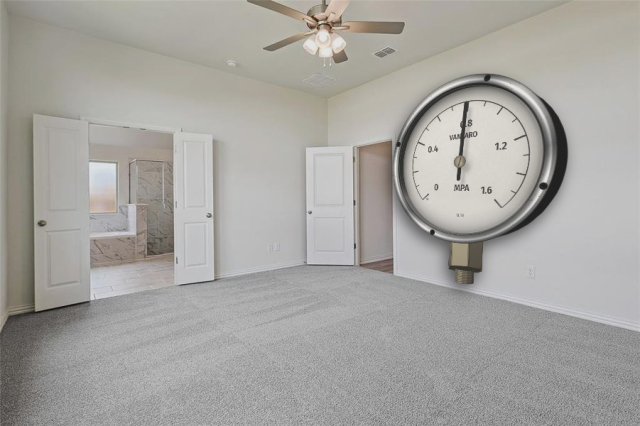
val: 0.8 MPa
